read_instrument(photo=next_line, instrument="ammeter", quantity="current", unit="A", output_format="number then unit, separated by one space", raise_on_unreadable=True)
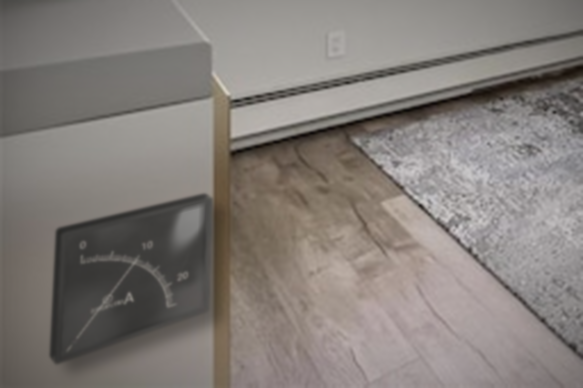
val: 10 A
